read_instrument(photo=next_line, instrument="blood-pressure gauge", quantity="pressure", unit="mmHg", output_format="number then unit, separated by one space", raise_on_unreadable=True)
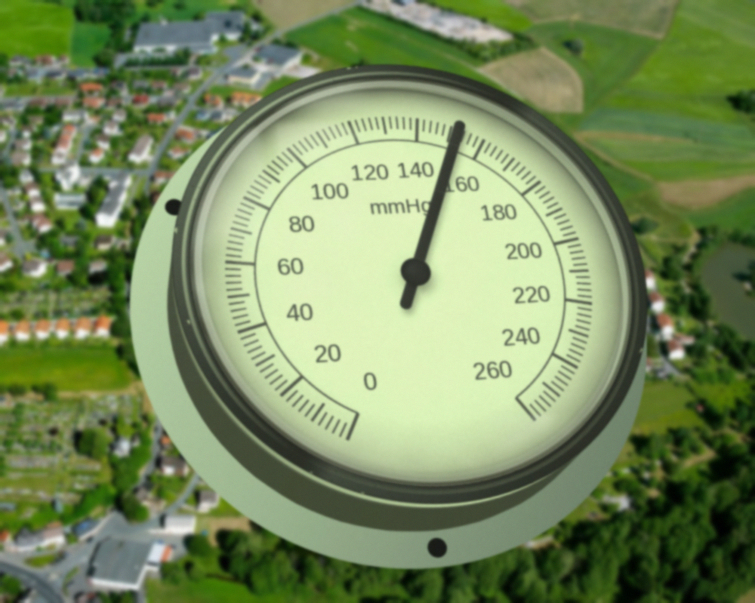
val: 152 mmHg
